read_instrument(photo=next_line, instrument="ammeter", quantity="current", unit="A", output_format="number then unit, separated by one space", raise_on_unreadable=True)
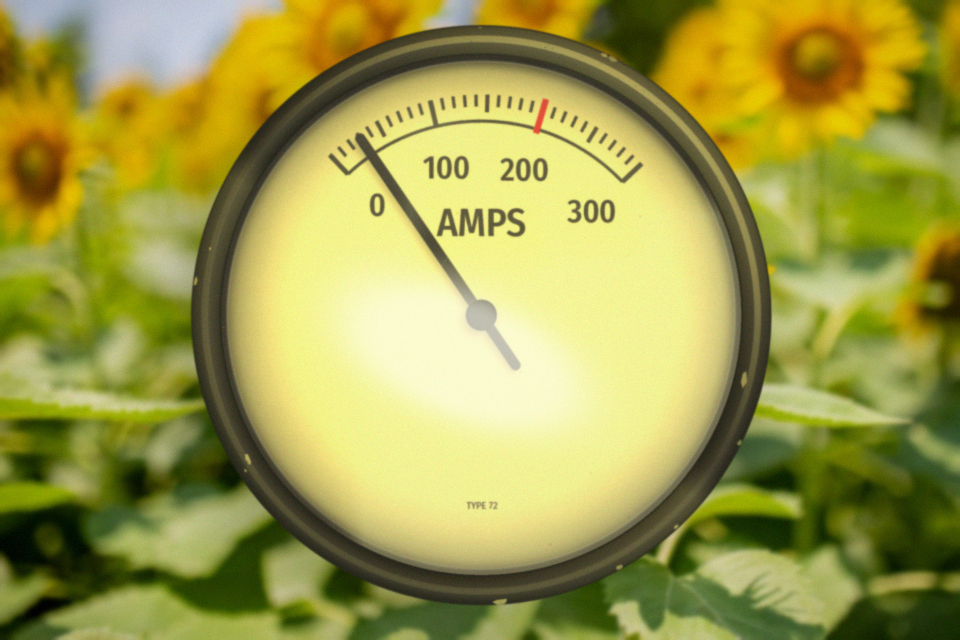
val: 30 A
